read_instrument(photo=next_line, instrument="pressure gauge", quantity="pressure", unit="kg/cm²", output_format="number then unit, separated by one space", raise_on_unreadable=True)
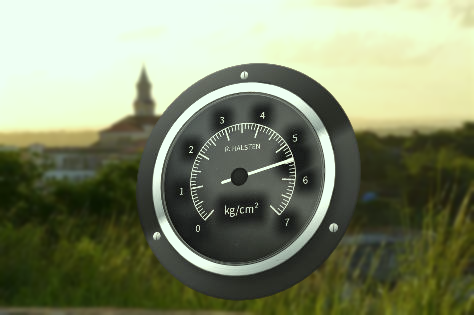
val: 5.5 kg/cm²
